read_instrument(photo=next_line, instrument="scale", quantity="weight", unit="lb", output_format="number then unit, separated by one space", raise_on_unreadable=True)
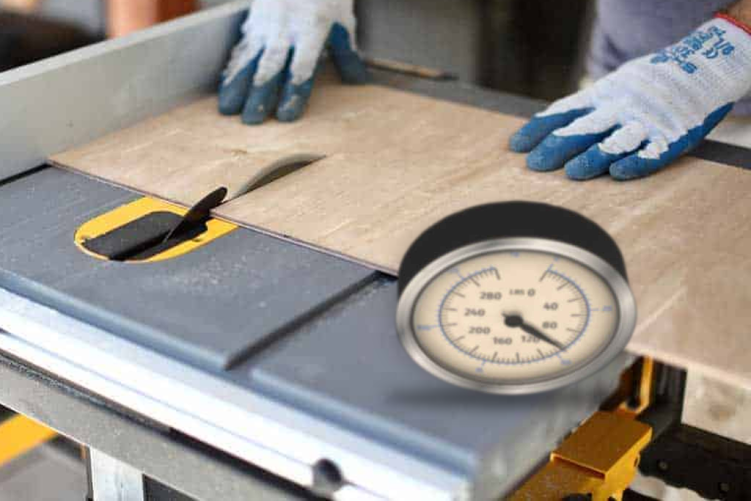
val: 100 lb
